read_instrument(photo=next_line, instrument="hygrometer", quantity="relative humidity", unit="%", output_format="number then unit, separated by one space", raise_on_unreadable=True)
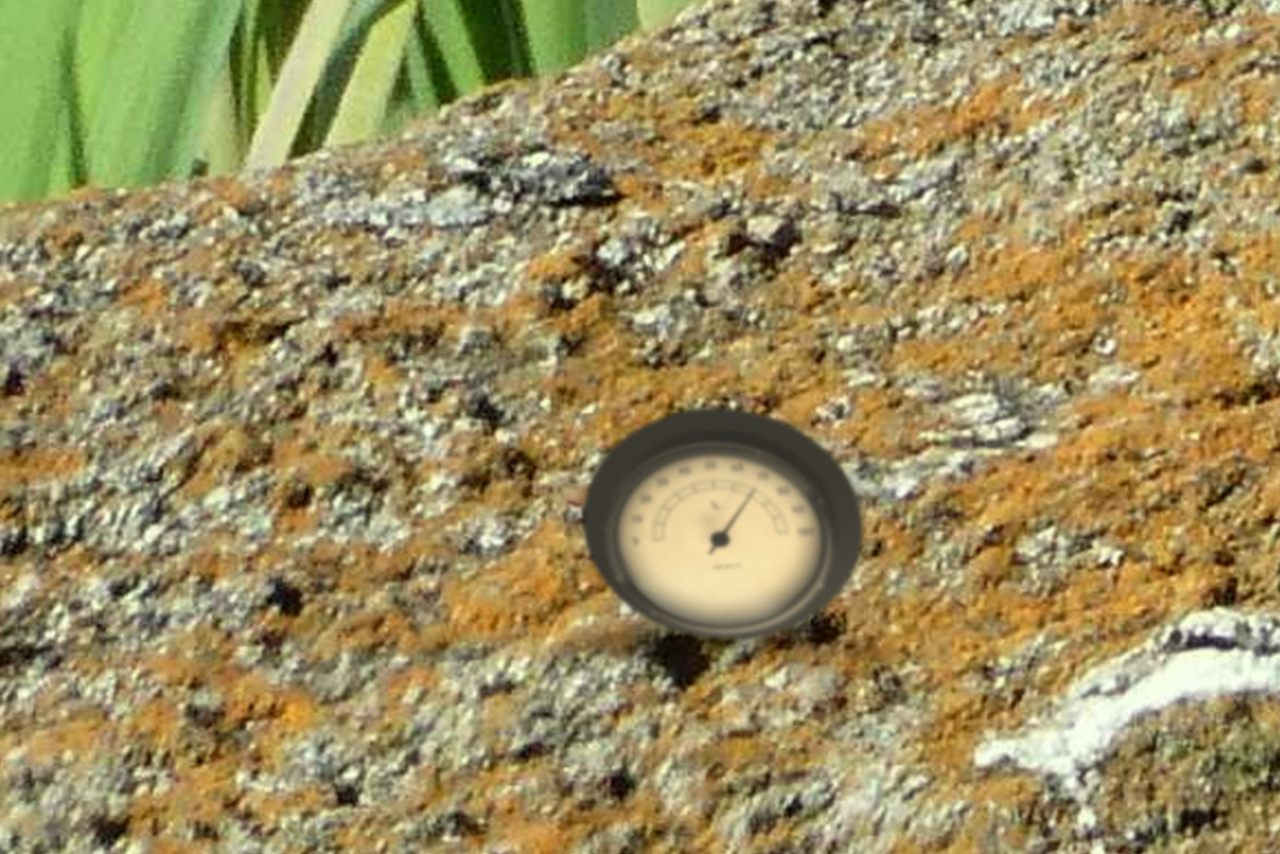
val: 70 %
